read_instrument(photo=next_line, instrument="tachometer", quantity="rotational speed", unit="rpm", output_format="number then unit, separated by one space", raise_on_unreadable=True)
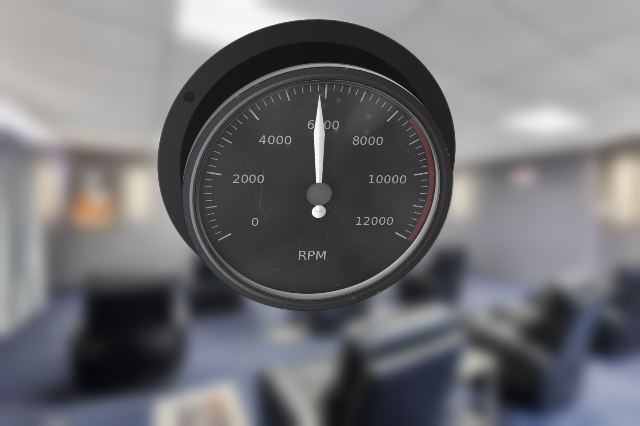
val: 5800 rpm
